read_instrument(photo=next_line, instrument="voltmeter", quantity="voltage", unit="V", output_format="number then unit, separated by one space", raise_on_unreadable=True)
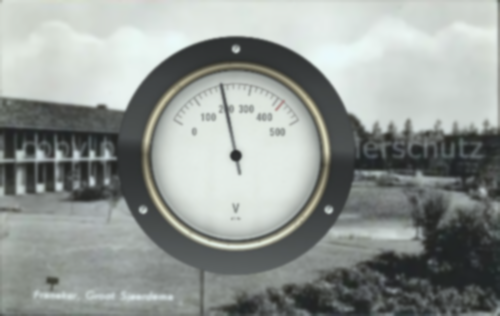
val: 200 V
